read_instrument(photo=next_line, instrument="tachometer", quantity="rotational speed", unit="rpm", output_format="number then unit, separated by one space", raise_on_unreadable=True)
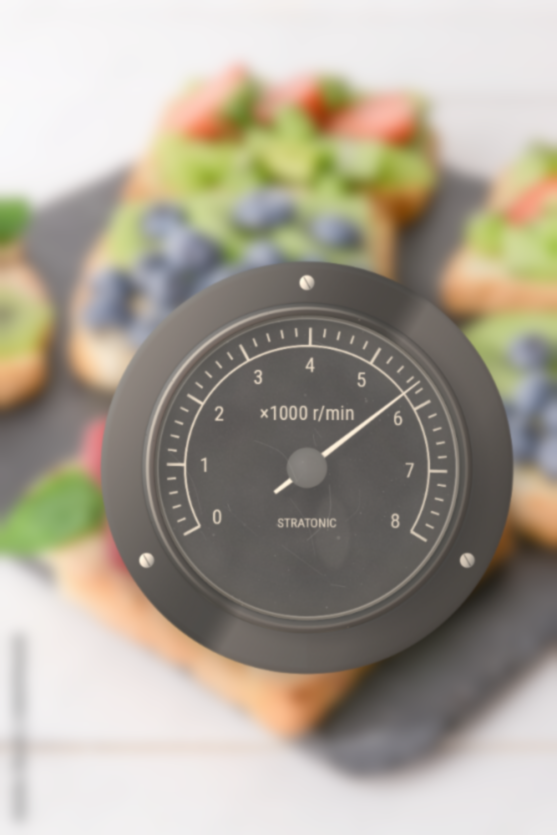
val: 5700 rpm
